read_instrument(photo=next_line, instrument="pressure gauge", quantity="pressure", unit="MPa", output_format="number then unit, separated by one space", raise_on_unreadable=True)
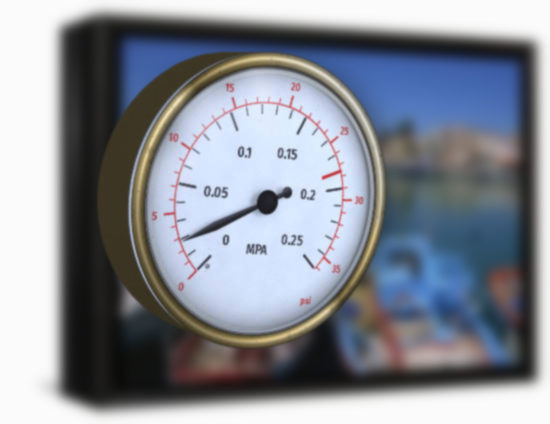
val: 0.02 MPa
